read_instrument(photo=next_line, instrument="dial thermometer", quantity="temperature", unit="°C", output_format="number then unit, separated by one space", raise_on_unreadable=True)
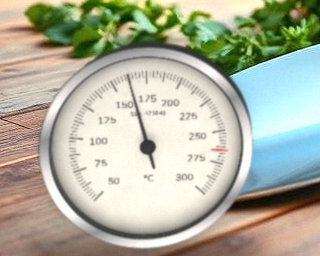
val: 162.5 °C
